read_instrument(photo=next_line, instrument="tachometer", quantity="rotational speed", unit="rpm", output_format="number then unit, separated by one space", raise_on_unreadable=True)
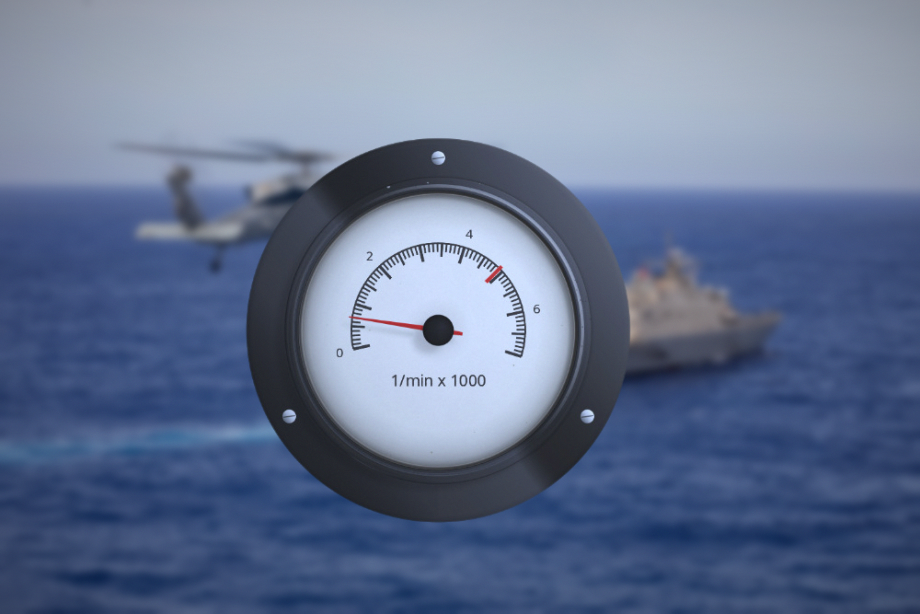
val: 700 rpm
